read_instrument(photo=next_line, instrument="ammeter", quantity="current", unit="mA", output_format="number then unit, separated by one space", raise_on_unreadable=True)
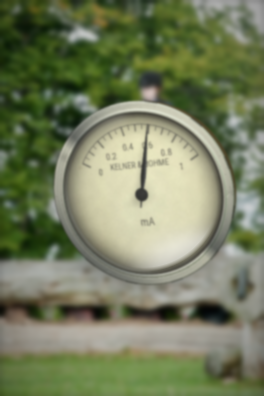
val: 0.6 mA
